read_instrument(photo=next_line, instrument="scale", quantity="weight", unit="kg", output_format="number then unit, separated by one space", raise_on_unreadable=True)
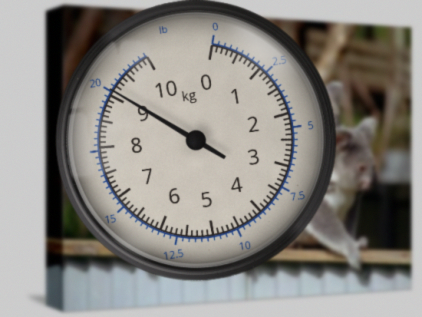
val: 9.1 kg
